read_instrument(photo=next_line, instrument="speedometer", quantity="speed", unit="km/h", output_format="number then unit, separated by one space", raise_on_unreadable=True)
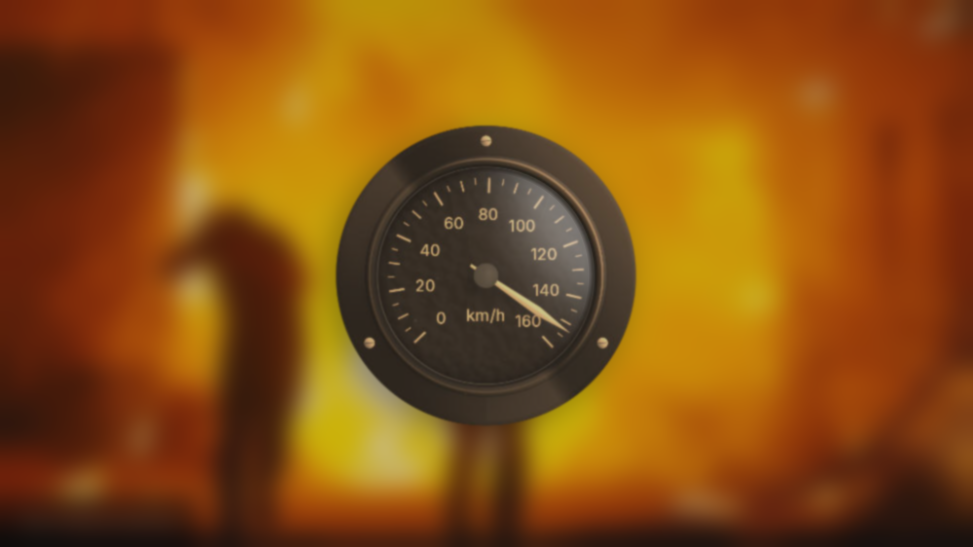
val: 152.5 km/h
